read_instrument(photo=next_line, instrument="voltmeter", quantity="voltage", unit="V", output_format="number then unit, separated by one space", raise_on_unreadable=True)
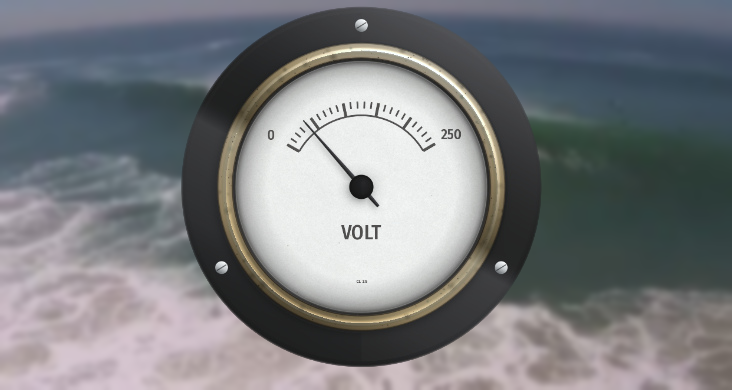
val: 40 V
